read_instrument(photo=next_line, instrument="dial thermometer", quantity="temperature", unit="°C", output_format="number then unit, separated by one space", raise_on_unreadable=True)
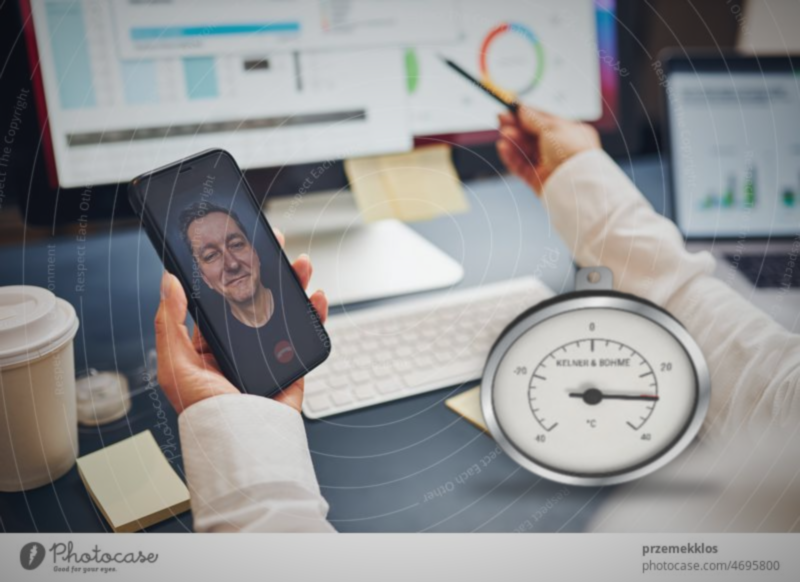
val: 28 °C
